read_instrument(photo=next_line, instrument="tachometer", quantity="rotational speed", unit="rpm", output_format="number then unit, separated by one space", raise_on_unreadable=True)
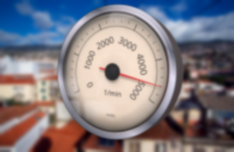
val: 4600 rpm
